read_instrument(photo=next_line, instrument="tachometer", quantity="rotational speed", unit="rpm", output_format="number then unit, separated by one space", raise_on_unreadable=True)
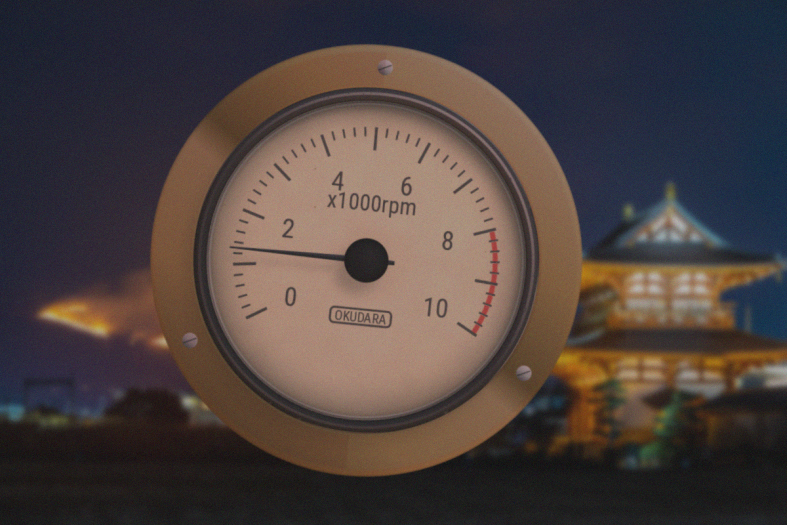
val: 1300 rpm
